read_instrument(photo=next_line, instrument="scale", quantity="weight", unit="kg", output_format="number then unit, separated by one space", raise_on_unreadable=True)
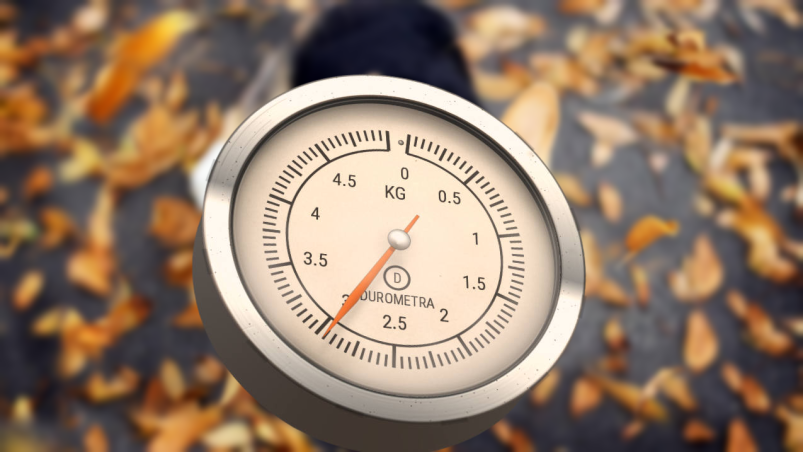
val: 2.95 kg
